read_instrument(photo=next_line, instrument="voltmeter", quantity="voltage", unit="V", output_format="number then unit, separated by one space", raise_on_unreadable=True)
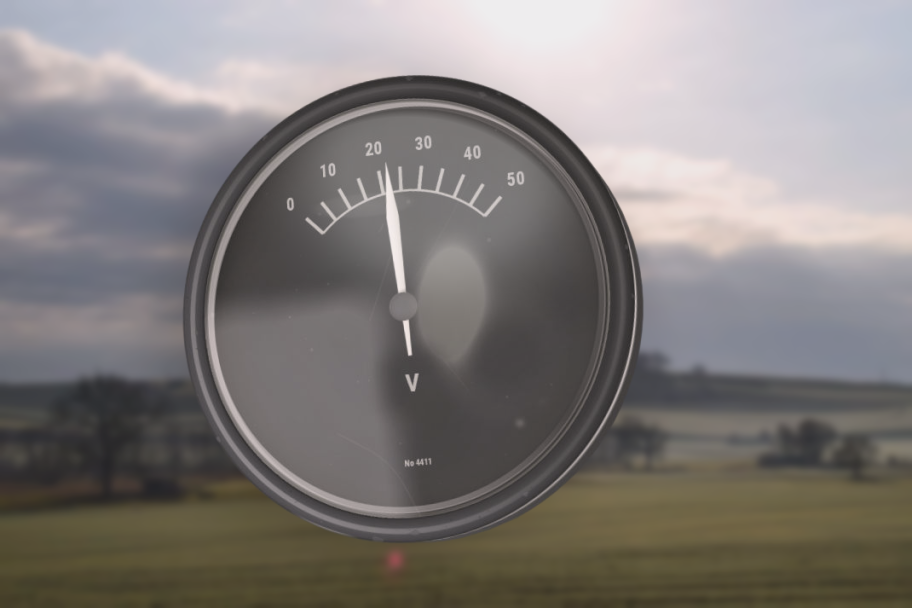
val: 22.5 V
